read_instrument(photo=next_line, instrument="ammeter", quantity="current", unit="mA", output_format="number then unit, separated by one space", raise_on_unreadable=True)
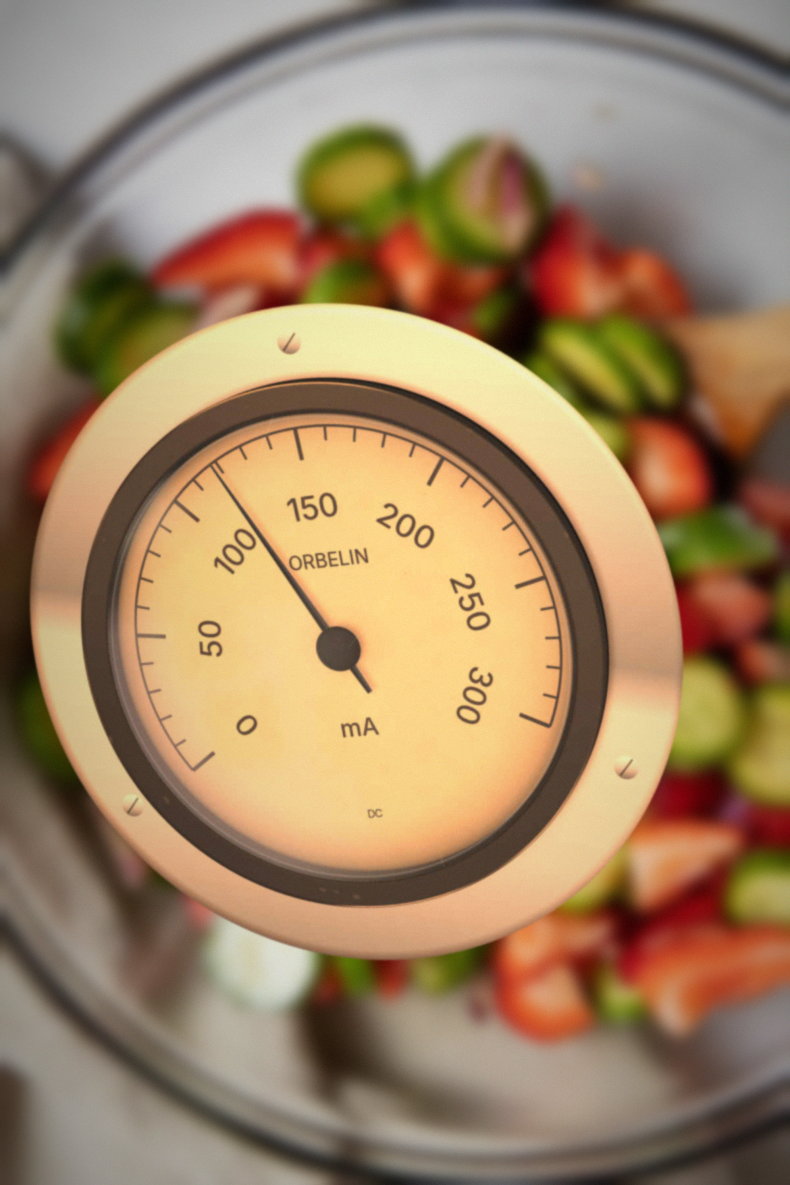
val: 120 mA
